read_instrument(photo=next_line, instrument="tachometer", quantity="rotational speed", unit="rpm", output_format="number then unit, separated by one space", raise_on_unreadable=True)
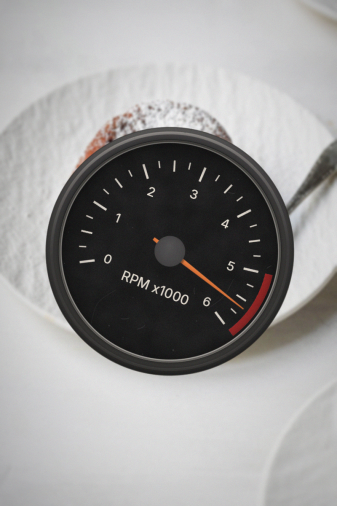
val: 5625 rpm
